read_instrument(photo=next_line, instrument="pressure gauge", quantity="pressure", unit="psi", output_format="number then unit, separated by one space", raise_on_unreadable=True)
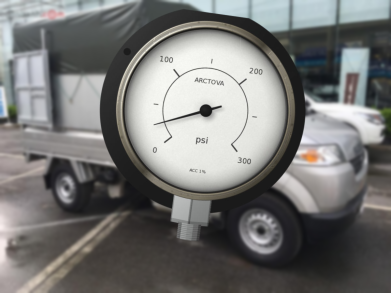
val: 25 psi
